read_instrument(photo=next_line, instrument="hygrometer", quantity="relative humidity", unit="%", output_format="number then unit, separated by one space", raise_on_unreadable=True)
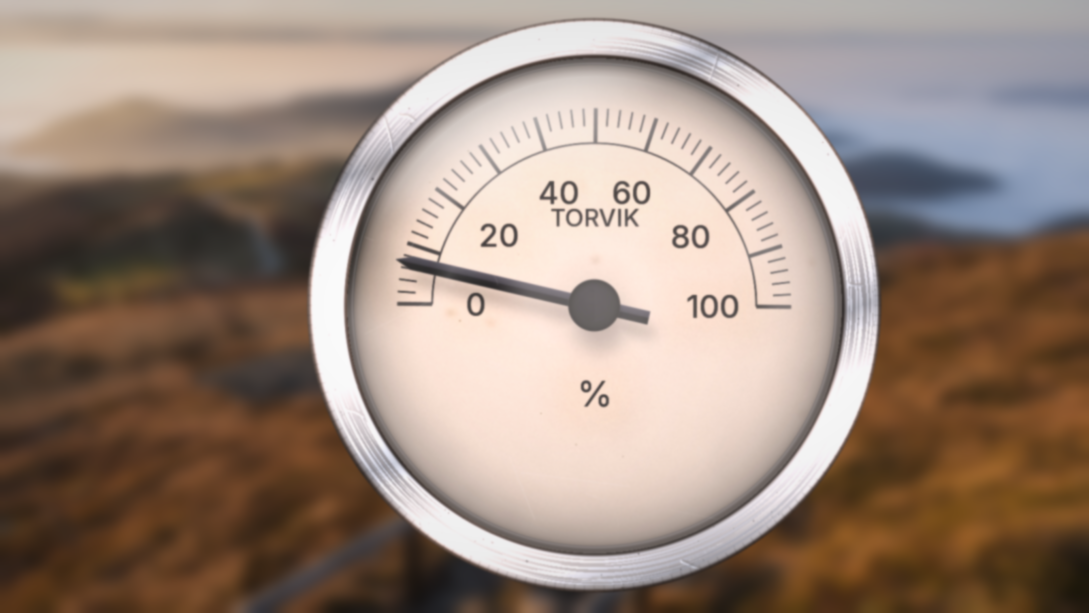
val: 7 %
